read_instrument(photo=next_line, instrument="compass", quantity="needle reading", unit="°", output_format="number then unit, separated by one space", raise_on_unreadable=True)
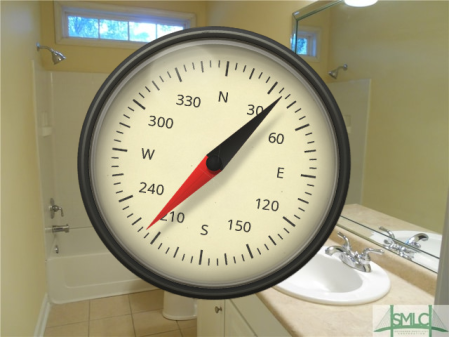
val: 217.5 °
